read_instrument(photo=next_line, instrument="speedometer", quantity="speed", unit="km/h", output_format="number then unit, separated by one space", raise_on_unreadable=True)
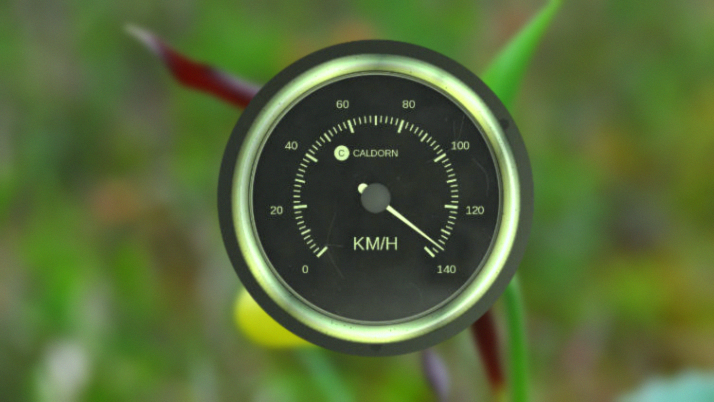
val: 136 km/h
